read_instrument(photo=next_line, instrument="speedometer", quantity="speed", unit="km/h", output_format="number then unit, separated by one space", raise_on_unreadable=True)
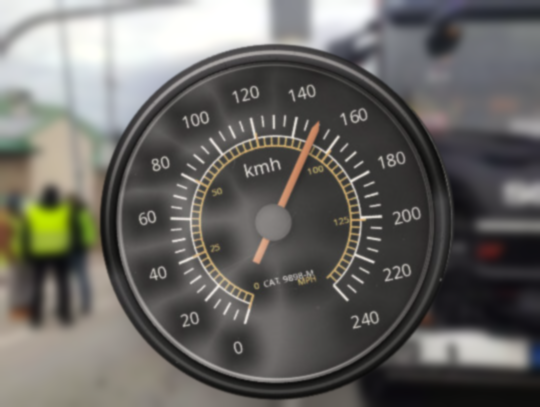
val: 150 km/h
